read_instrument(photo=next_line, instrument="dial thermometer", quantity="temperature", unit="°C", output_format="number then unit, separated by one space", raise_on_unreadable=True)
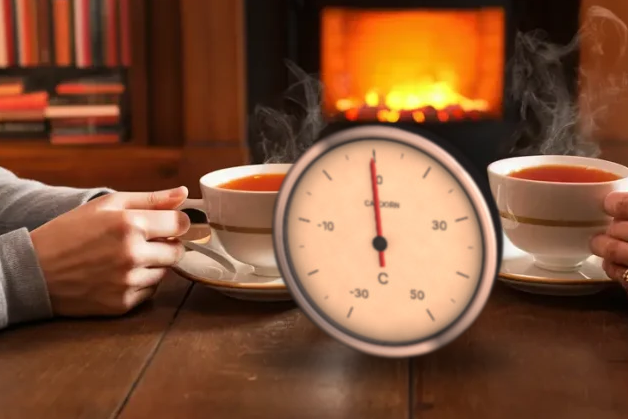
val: 10 °C
